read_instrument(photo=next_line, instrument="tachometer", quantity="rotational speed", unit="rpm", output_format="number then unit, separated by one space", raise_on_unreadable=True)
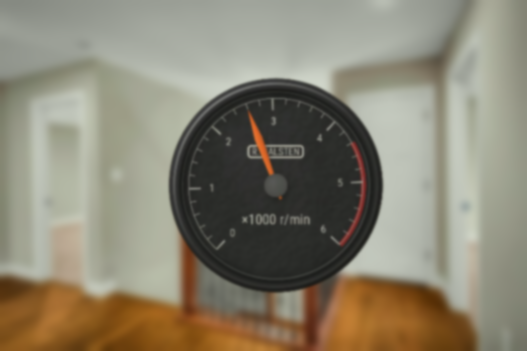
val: 2600 rpm
